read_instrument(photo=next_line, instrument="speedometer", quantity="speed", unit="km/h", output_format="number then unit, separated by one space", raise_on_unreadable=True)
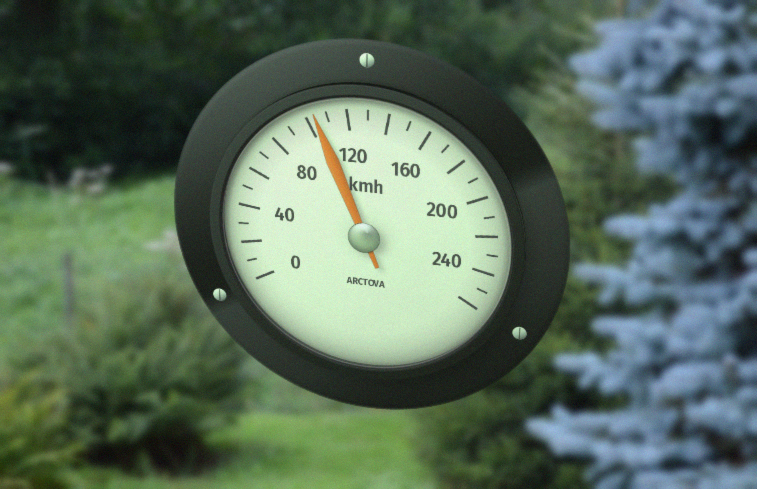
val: 105 km/h
